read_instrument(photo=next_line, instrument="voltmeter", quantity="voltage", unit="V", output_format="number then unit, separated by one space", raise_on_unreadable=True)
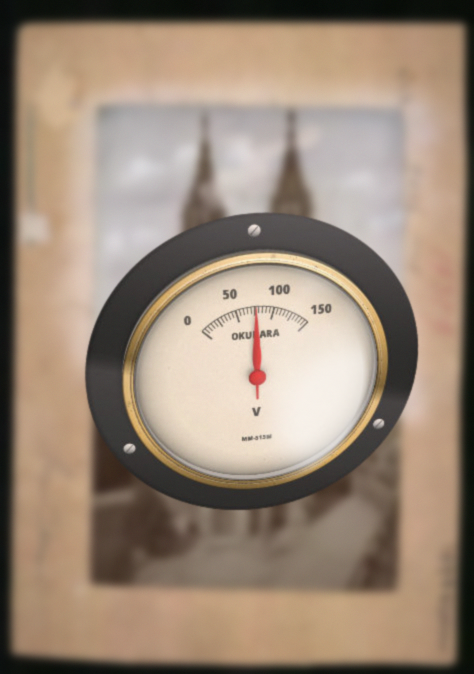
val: 75 V
